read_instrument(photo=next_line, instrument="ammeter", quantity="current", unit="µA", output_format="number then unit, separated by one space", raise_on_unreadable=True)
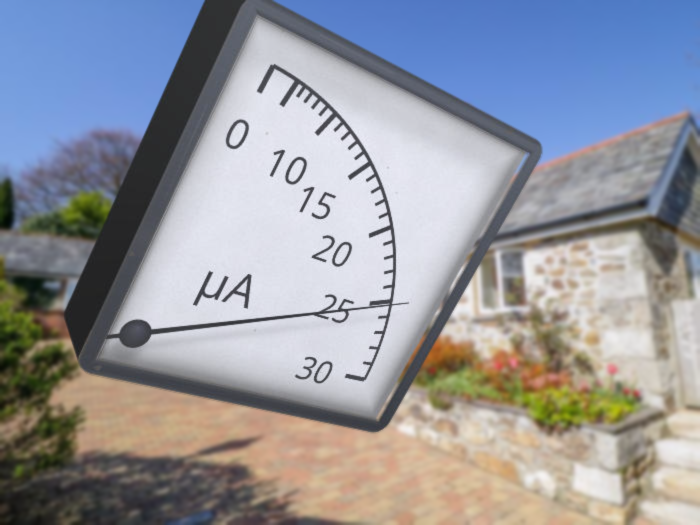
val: 25 µA
